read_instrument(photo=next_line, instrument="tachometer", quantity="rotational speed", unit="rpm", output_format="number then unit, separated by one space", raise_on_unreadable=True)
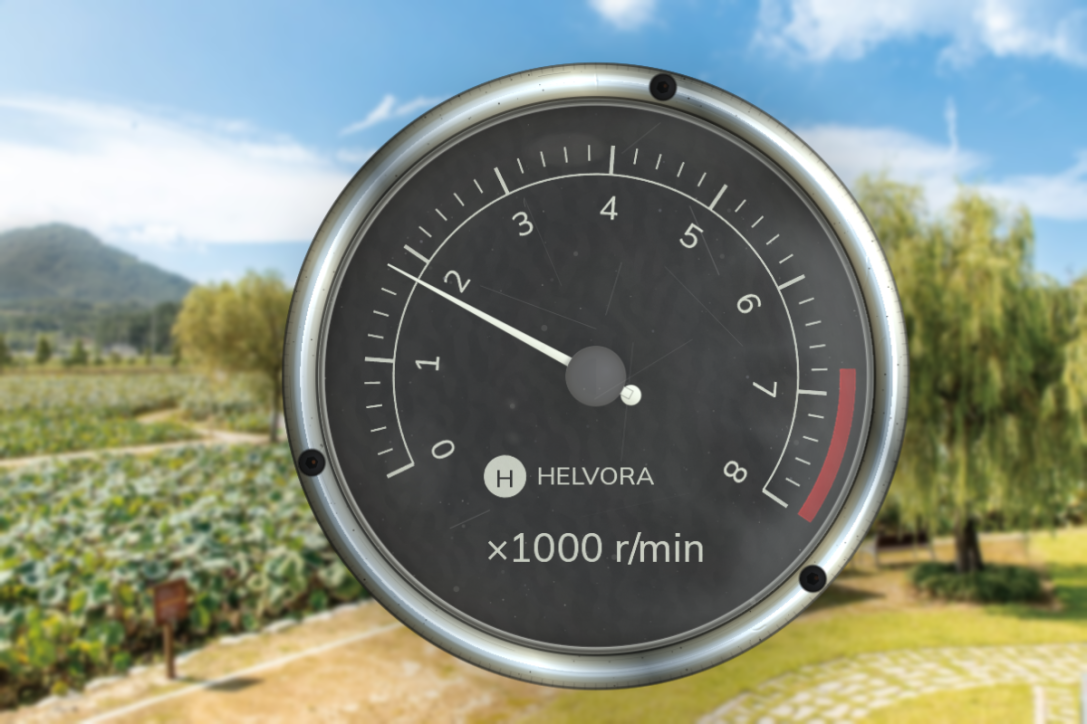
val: 1800 rpm
